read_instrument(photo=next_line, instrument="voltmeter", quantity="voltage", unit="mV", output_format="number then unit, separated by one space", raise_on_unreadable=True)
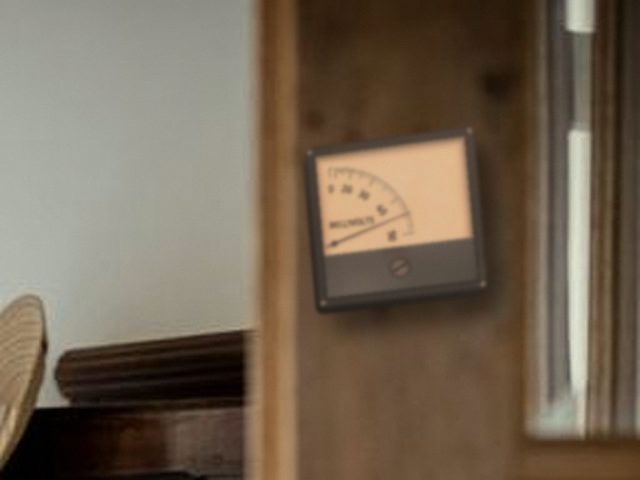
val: 45 mV
